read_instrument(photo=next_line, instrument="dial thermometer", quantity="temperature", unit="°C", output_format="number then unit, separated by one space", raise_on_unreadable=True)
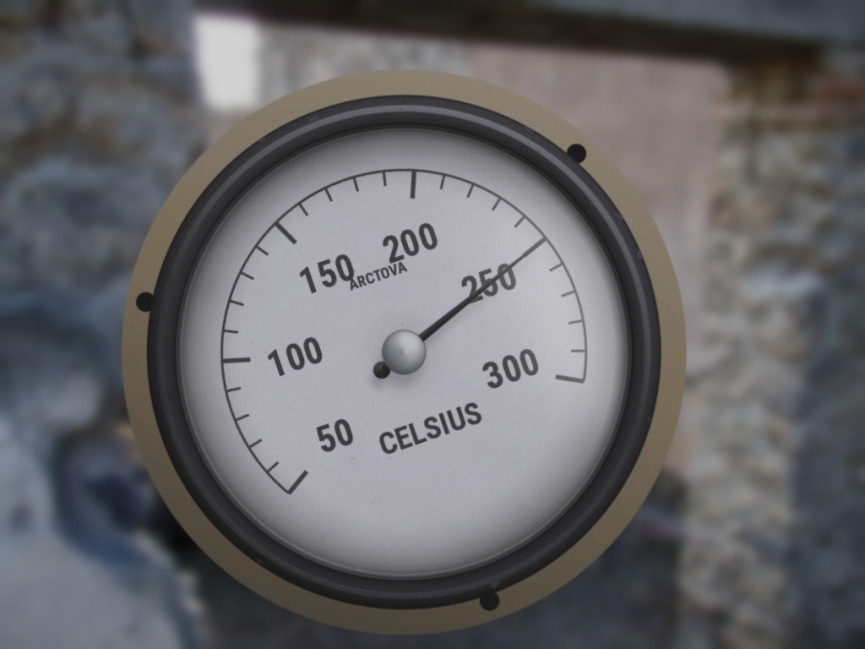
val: 250 °C
